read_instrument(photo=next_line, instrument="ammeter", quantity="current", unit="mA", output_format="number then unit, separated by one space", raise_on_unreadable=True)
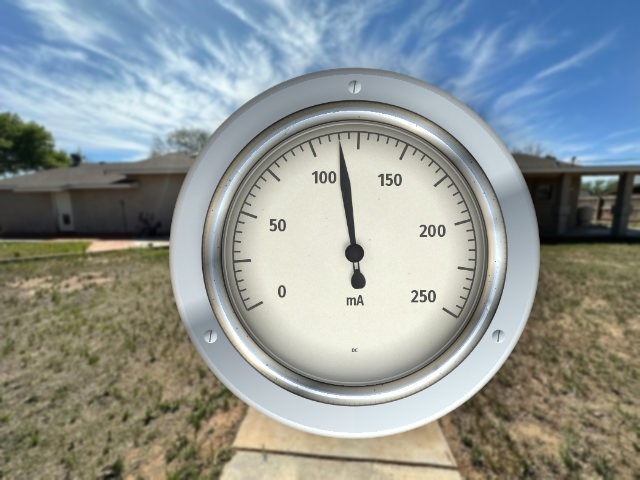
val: 115 mA
